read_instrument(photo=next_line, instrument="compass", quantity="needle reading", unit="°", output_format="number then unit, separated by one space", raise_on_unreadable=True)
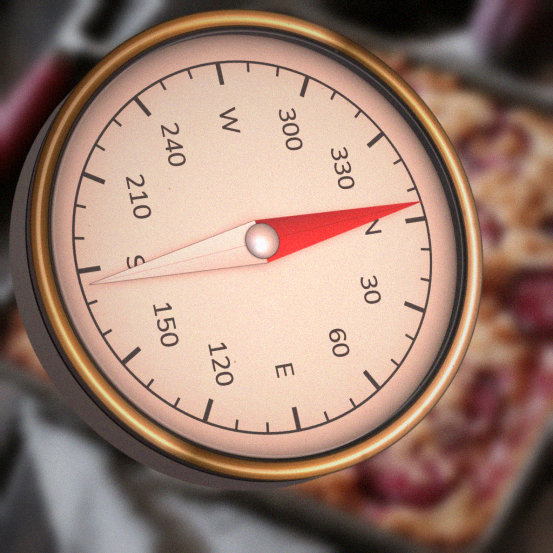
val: 355 °
